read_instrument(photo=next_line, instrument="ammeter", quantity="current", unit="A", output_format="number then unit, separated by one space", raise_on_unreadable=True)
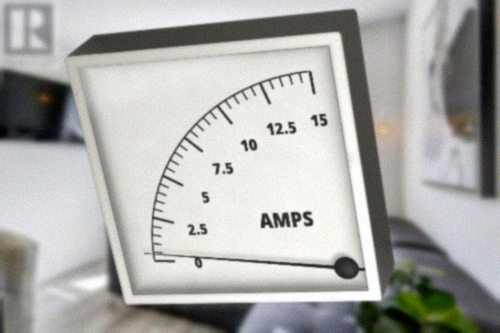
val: 0.5 A
